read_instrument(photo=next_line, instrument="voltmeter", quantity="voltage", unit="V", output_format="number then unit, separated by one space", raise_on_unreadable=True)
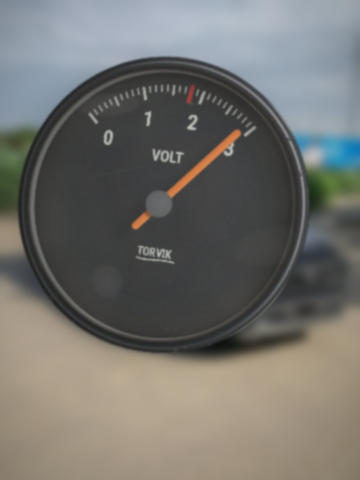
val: 2.9 V
